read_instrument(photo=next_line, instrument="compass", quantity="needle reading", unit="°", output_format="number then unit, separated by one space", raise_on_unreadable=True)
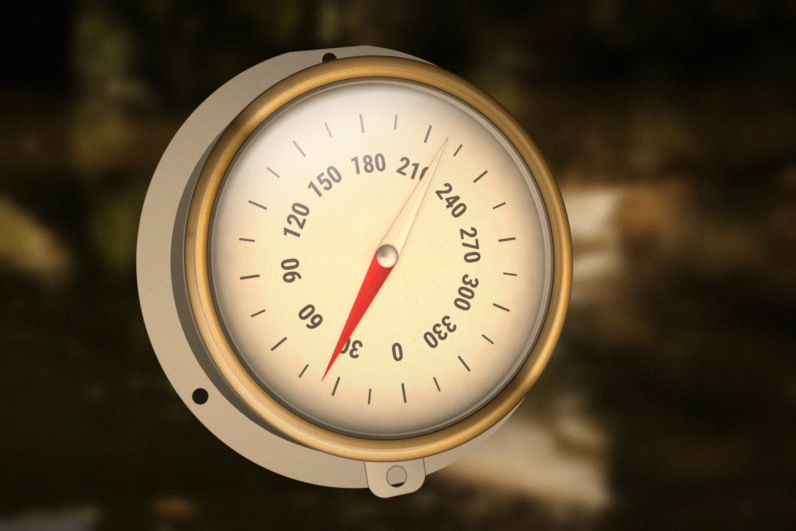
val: 37.5 °
